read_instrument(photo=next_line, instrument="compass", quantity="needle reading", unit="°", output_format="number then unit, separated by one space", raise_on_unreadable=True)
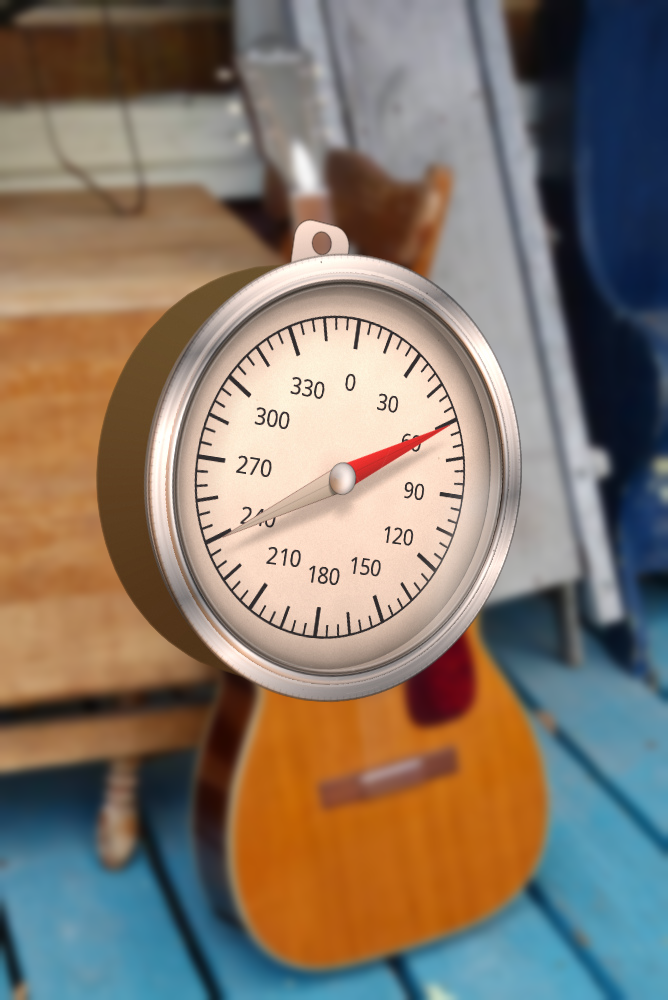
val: 60 °
